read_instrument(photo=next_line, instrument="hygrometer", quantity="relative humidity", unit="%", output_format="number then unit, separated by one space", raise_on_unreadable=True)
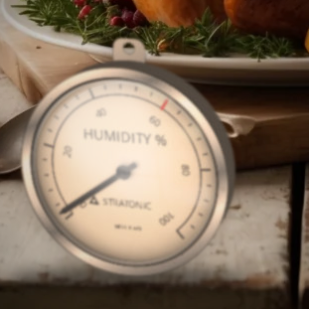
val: 2 %
